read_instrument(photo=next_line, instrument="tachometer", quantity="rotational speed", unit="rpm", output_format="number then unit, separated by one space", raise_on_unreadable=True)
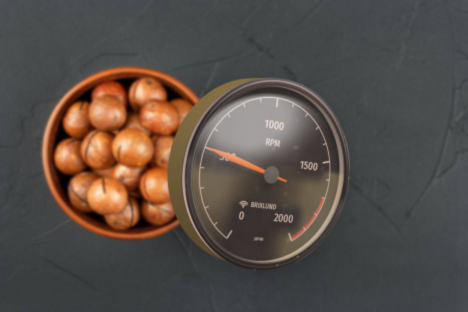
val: 500 rpm
